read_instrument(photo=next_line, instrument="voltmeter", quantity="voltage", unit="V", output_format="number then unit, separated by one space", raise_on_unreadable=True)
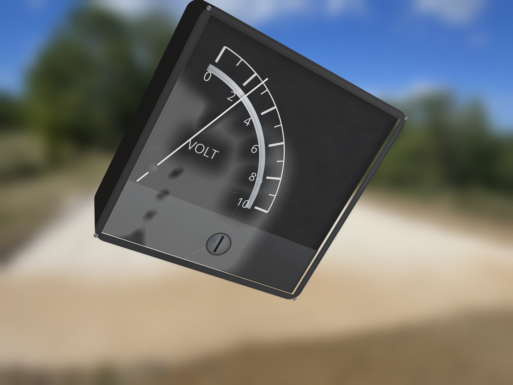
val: 2.5 V
